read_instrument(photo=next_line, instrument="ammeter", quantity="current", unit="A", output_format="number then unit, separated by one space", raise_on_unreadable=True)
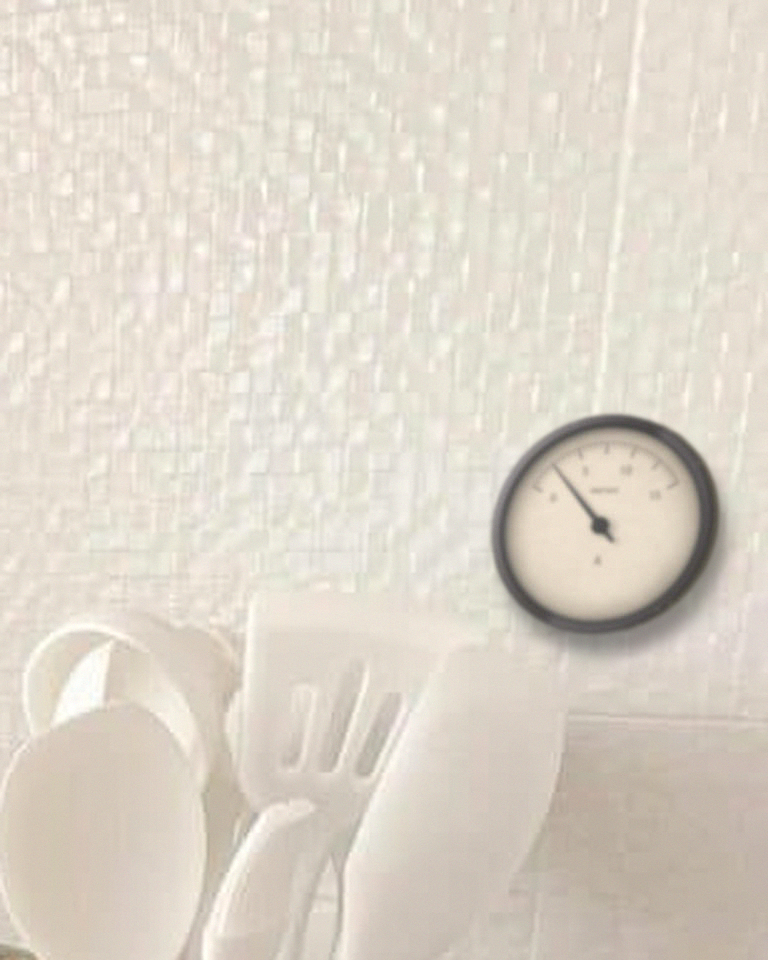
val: 2.5 A
